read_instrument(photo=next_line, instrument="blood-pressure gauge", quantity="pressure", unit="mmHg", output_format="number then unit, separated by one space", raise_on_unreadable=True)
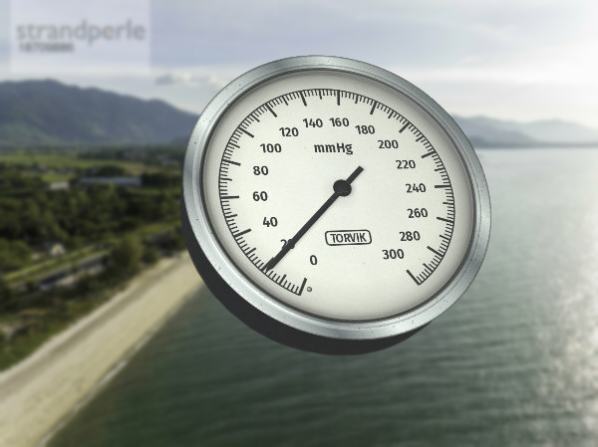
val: 18 mmHg
